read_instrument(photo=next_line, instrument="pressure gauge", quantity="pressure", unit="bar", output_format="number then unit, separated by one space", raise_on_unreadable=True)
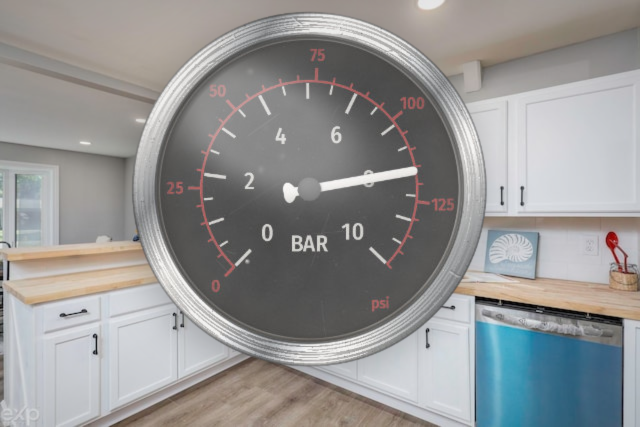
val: 8 bar
